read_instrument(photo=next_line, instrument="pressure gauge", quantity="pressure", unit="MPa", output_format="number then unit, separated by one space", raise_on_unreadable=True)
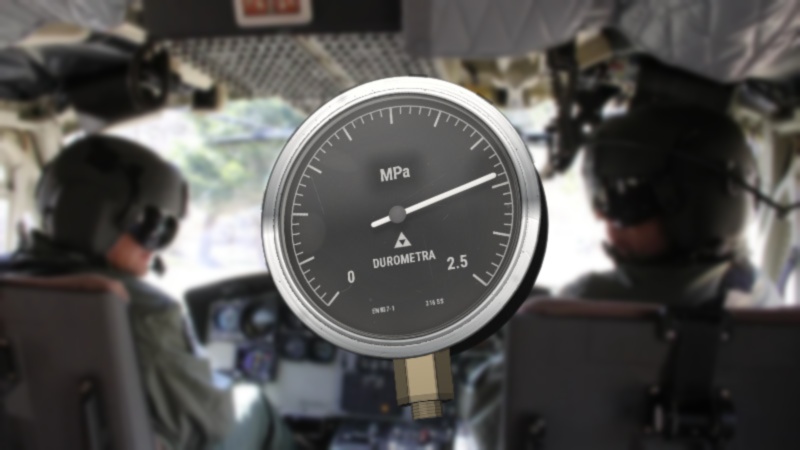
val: 1.95 MPa
